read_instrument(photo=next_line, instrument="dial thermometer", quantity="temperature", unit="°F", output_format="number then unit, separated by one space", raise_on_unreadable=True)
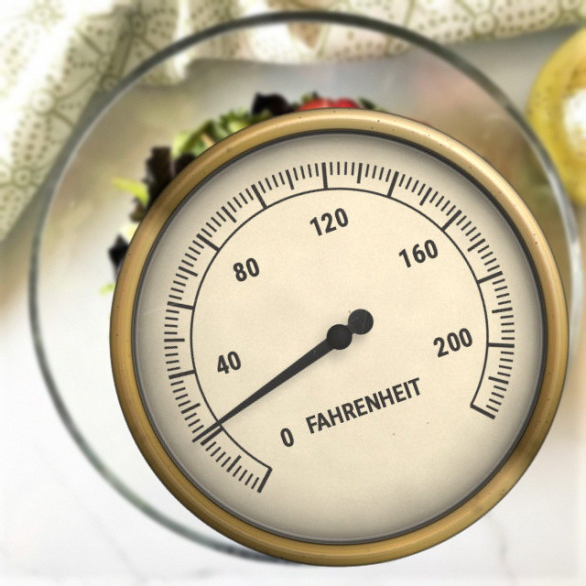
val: 22 °F
